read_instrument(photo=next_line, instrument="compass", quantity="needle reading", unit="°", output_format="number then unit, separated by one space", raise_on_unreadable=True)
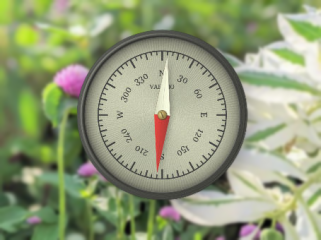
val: 185 °
